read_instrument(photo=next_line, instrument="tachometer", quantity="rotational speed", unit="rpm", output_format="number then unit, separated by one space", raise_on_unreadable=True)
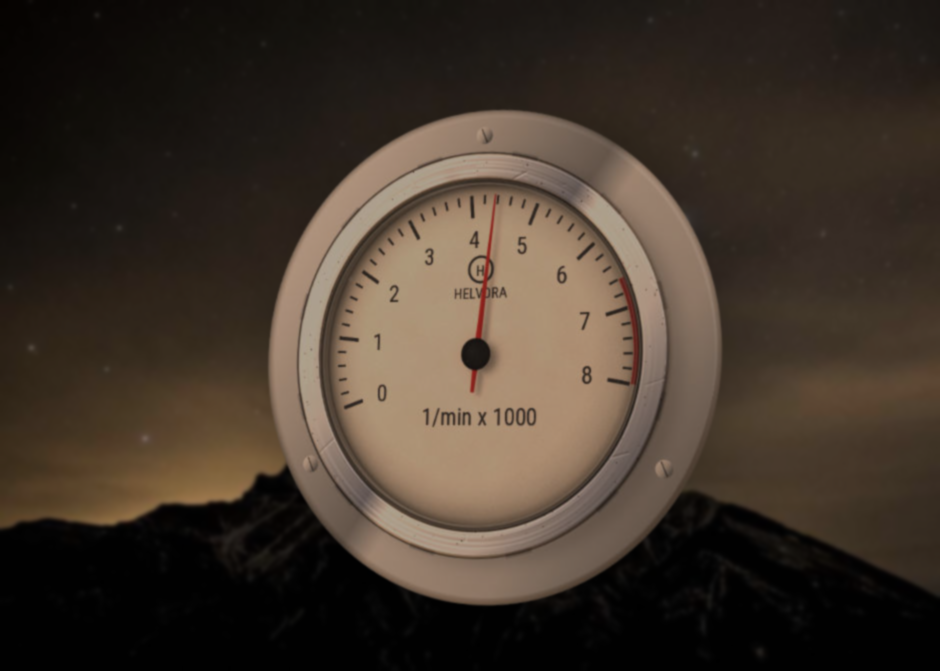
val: 4400 rpm
